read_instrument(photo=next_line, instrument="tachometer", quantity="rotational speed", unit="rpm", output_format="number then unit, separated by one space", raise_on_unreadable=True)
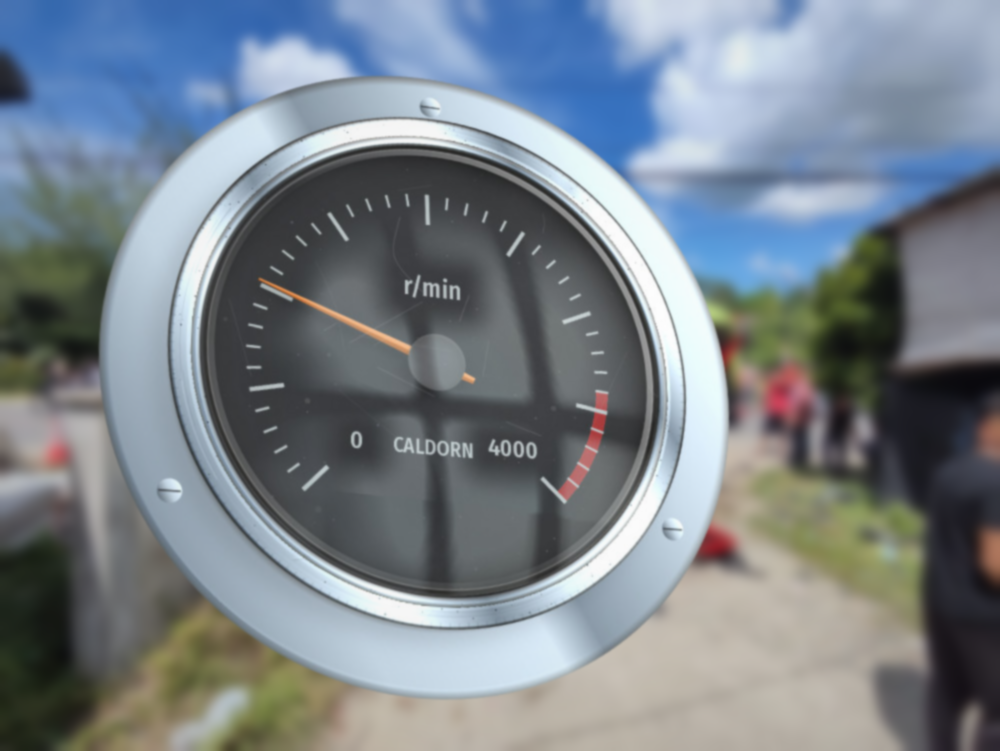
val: 1000 rpm
